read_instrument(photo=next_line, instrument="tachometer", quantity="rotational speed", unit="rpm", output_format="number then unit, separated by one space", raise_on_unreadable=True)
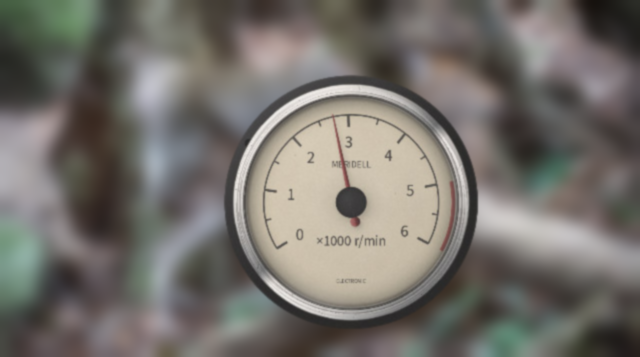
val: 2750 rpm
